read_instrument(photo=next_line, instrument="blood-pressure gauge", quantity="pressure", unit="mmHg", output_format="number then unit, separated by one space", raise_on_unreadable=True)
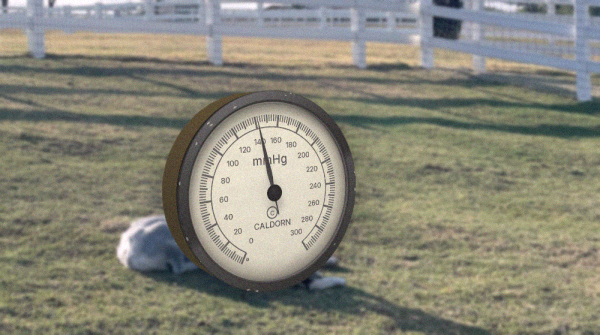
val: 140 mmHg
